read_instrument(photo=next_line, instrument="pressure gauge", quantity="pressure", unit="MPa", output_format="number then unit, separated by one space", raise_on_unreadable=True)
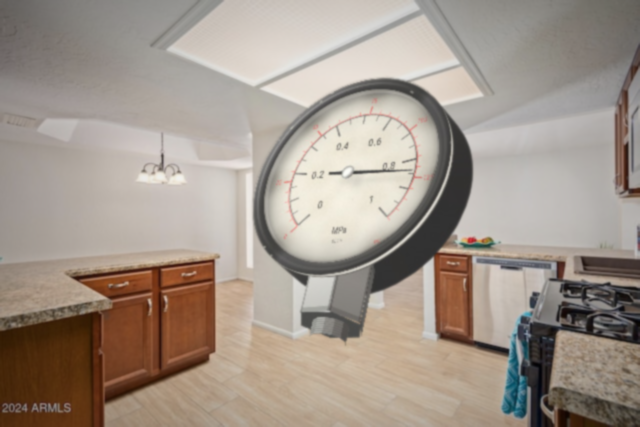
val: 0.85 MPa
